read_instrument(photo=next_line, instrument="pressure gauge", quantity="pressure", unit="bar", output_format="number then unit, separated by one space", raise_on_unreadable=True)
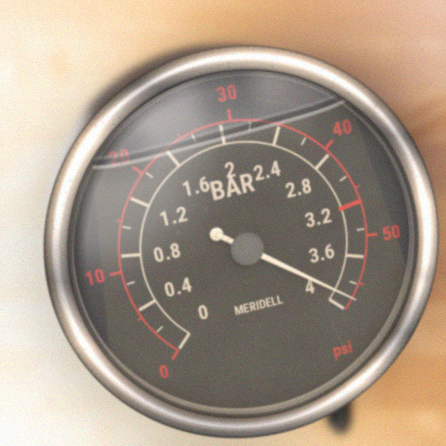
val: 3.9 bar
